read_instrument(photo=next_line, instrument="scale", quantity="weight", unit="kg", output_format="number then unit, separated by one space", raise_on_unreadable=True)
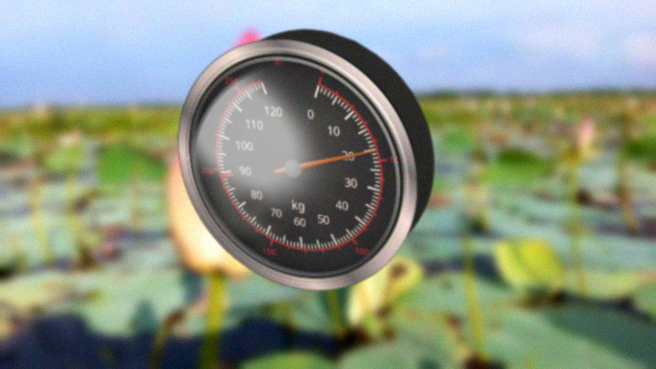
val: 20 kg
